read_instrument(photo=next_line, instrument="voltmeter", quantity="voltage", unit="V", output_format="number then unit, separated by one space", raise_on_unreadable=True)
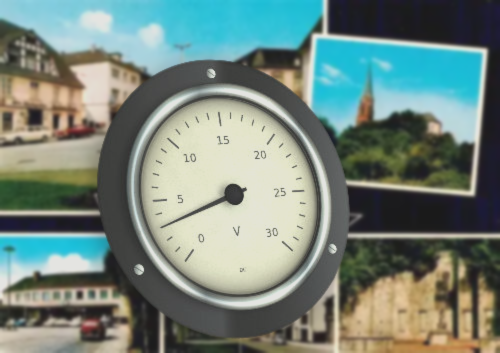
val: 3 V
